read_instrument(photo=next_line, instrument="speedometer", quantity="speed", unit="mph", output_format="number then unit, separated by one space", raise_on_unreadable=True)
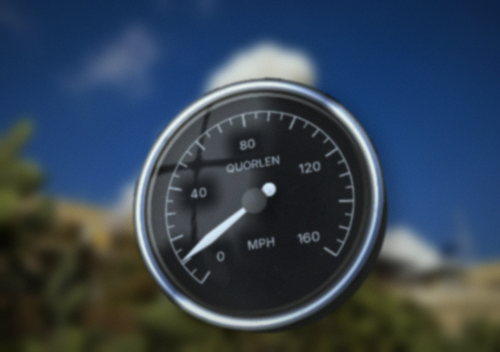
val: 10 mph
